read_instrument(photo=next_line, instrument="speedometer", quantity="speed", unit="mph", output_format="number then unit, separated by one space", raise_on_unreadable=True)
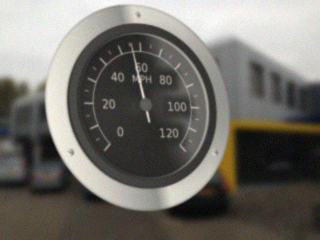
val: 55 mph
